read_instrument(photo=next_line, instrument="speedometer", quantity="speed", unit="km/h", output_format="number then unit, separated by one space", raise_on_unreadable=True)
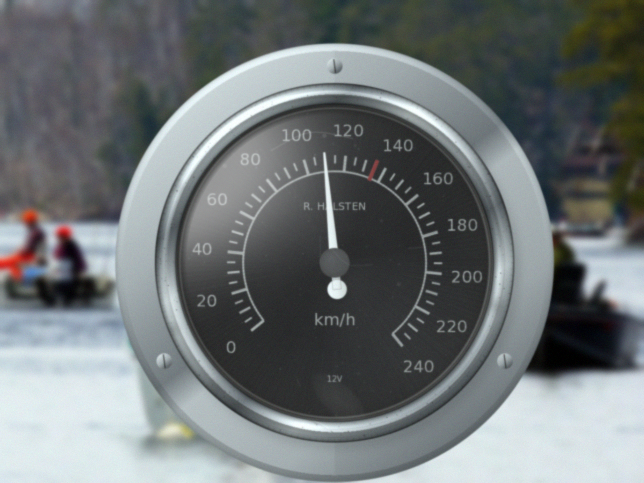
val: 110 km/h
